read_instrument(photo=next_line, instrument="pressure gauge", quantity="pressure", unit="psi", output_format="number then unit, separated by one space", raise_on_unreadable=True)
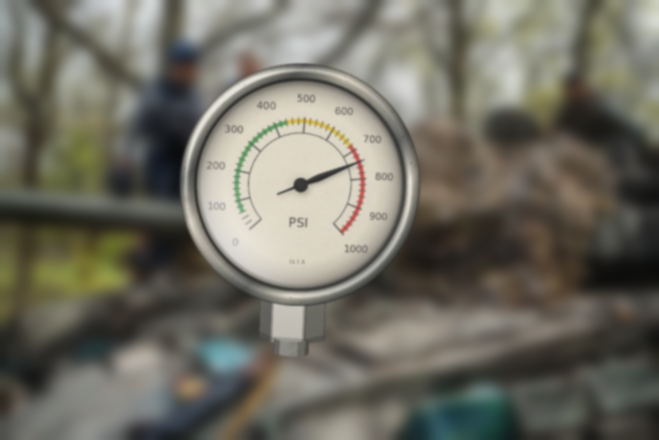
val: 740 psi
